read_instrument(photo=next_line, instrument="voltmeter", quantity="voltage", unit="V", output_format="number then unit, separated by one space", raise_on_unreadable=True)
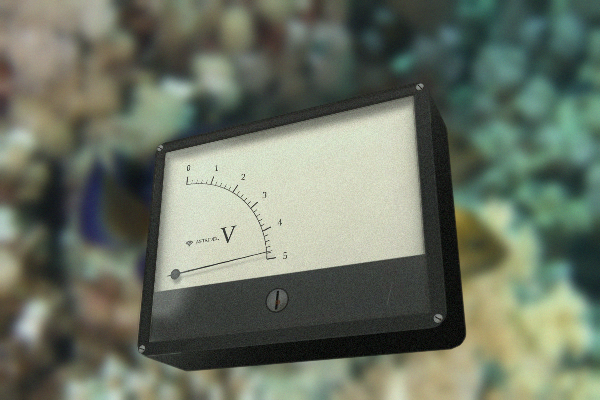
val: 4.8 V
